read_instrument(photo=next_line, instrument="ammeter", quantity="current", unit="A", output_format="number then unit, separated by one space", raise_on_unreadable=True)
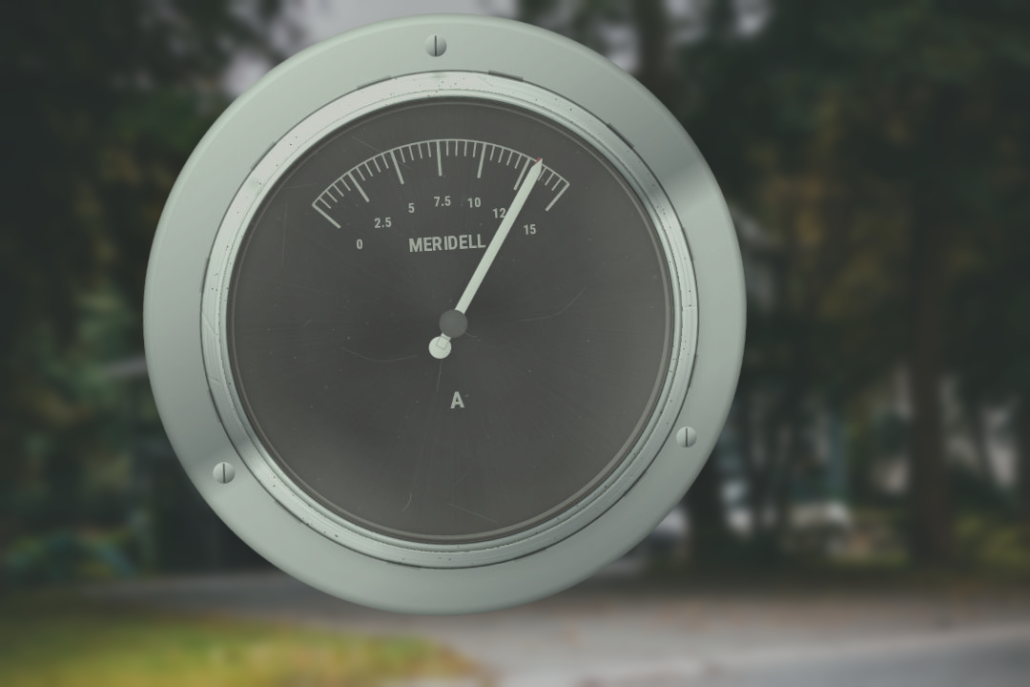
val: 13 A
